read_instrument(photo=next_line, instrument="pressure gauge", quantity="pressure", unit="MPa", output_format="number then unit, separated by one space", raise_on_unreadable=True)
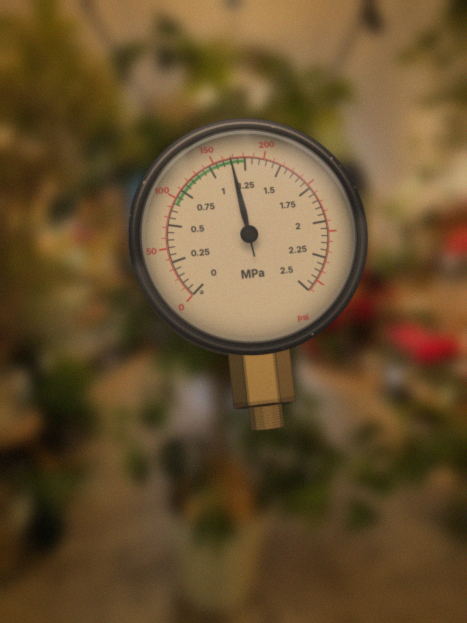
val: 1.15 MPa
